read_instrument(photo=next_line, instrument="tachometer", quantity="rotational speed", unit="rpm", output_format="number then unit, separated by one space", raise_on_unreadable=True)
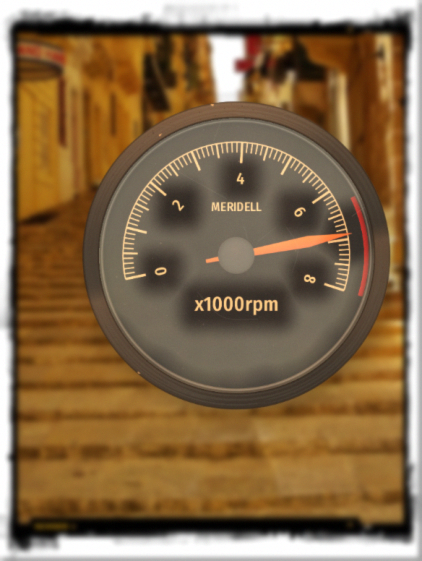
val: 6900 rpm
